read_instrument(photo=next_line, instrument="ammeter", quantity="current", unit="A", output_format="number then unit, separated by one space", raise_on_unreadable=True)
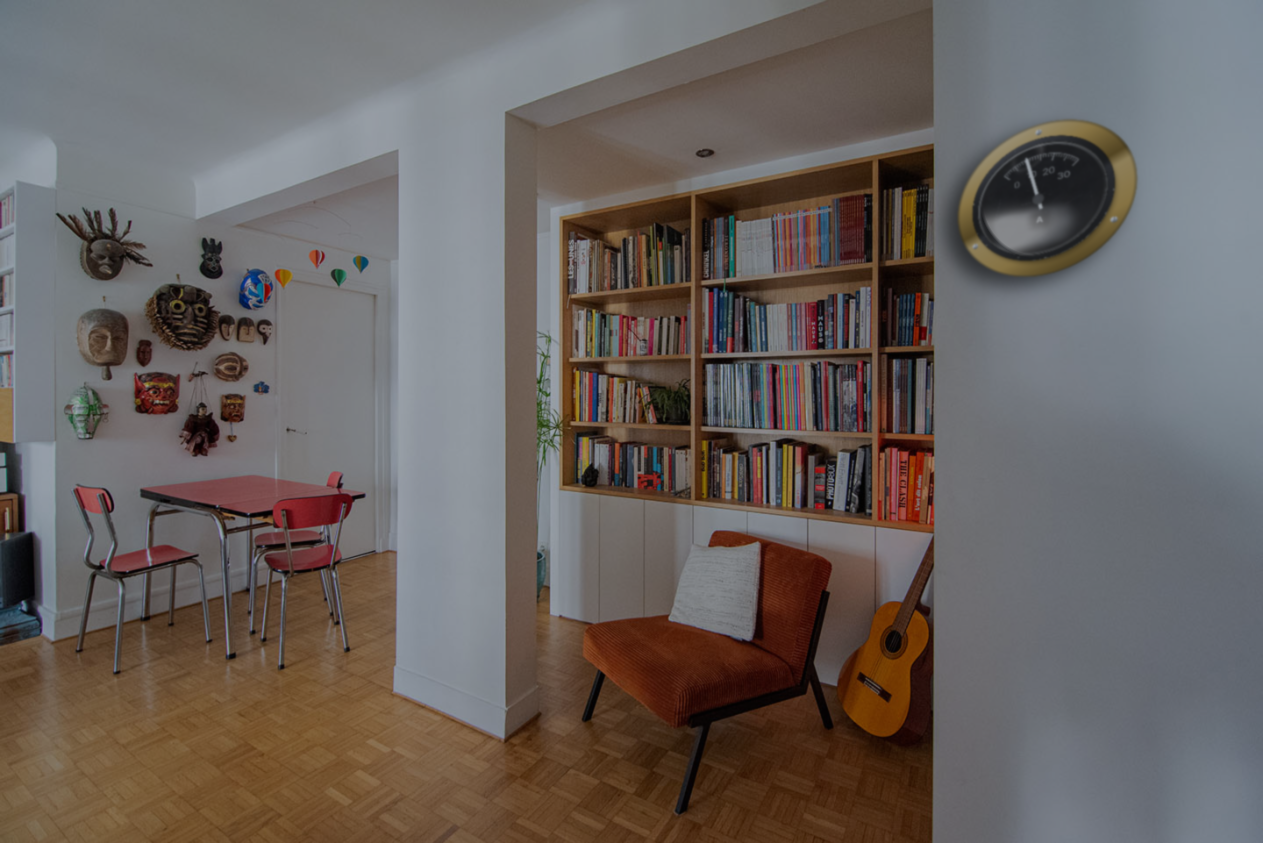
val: 10 A
